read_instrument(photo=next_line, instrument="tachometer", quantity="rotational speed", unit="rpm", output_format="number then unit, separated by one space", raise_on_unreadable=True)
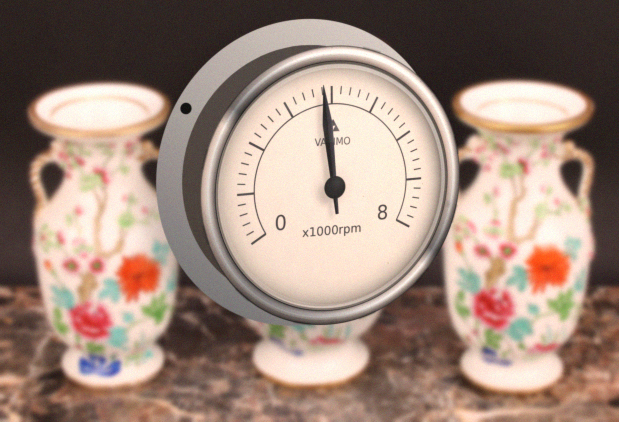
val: 3800 rpm
